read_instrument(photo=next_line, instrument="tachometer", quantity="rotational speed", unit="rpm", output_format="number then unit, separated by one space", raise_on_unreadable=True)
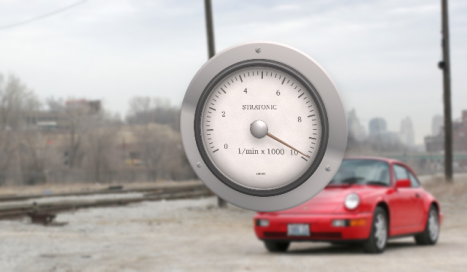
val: 9800 rpm
